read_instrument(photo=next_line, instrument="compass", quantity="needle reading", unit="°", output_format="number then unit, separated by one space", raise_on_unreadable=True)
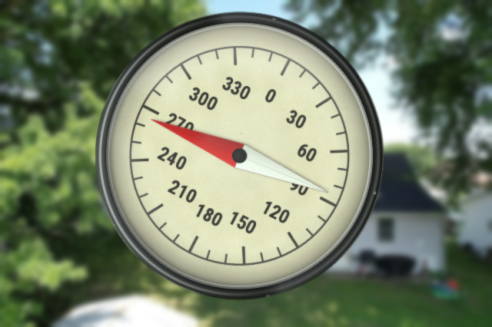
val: 265 °
